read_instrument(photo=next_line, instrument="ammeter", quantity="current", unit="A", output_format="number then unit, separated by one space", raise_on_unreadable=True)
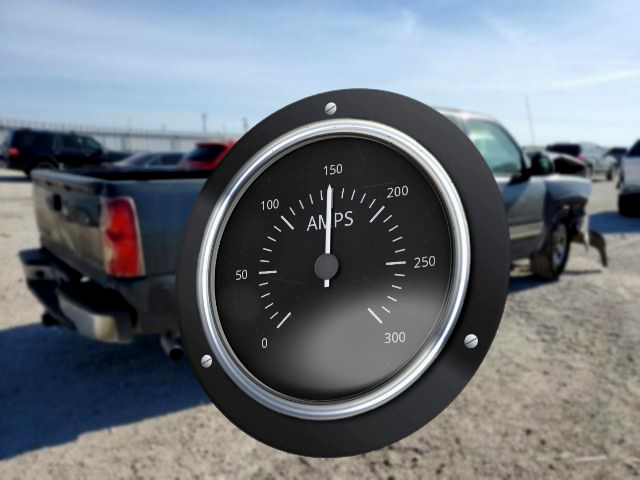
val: 150 A
